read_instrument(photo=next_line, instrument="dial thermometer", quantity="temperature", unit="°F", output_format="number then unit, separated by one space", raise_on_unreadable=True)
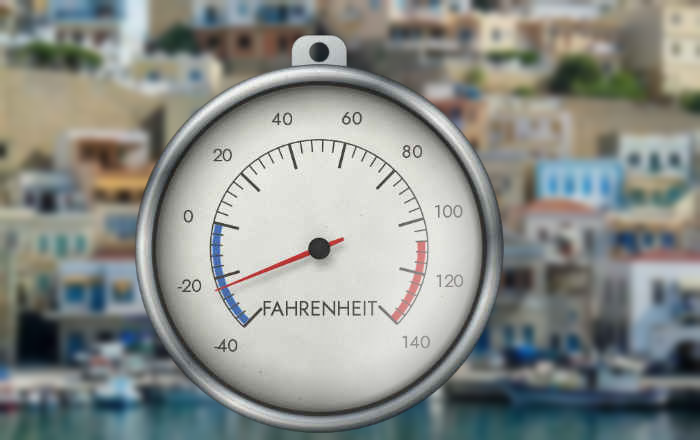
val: -24 °F
